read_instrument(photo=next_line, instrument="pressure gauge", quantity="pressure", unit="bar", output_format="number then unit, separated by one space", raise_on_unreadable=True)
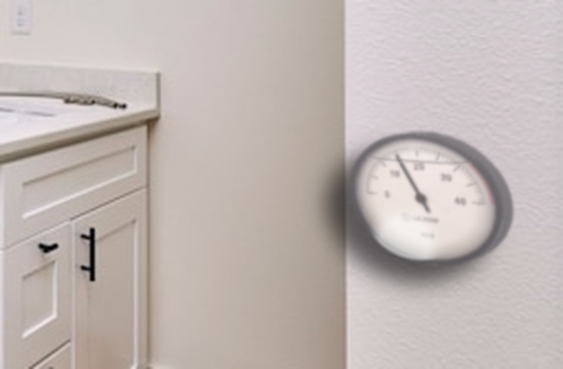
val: 15 bar
